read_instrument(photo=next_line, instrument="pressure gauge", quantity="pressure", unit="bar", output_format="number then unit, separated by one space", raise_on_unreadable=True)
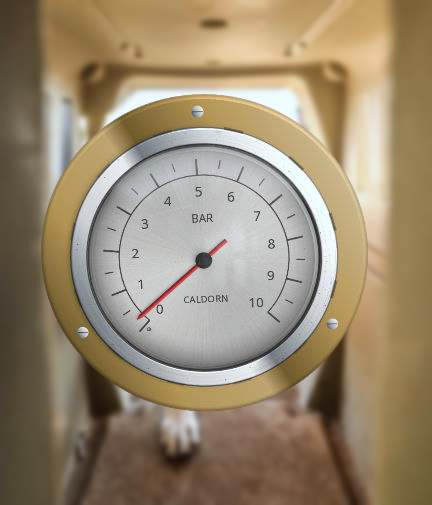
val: 0.25 bar
